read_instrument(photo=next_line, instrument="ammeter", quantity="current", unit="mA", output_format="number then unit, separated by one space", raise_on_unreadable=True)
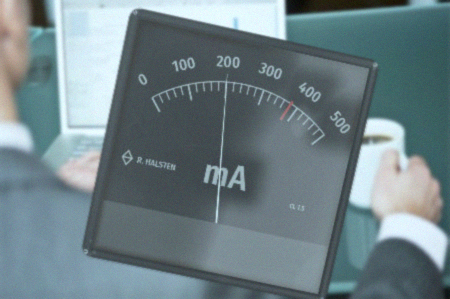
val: 200 mA
